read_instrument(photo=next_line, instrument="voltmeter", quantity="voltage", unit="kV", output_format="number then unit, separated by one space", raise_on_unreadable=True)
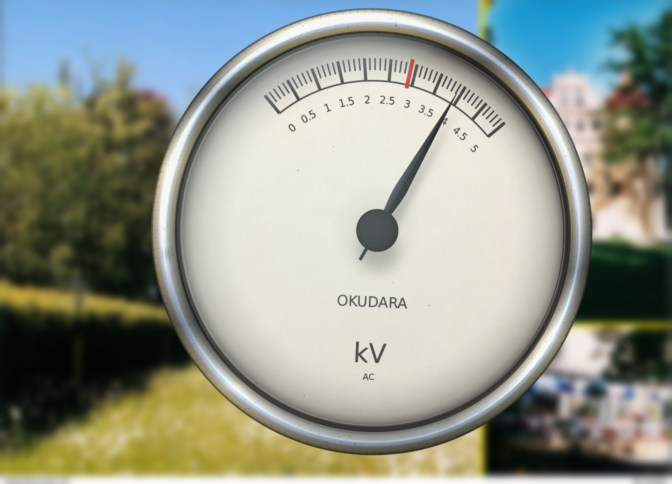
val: 3.9 kV
